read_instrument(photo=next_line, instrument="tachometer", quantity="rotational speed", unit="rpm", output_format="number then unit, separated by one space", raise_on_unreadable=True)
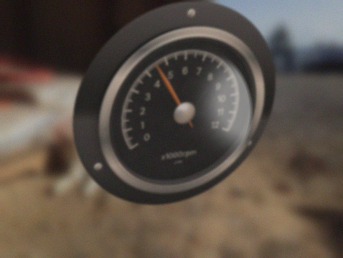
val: 4500 rpm
